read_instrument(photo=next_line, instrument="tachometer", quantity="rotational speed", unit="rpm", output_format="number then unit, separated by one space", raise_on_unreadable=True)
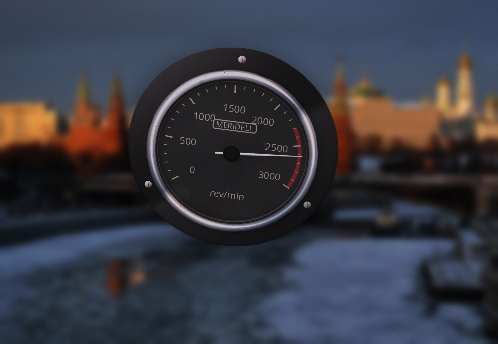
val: 2600 rpm
